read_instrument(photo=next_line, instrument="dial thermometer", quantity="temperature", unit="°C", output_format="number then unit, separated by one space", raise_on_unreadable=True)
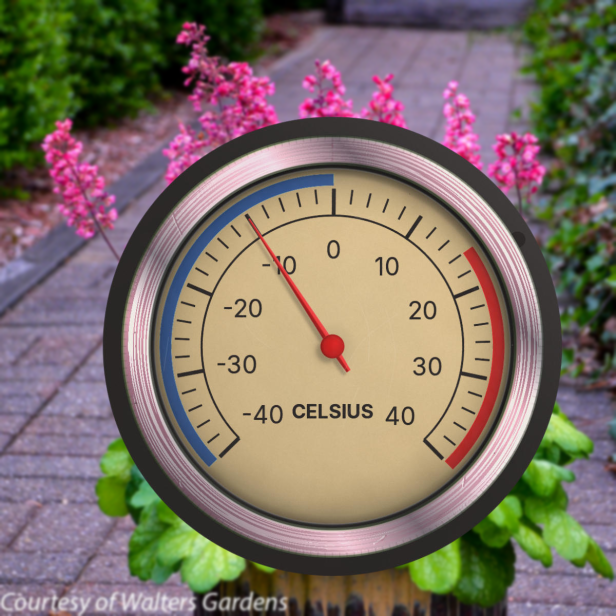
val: -10 °C
